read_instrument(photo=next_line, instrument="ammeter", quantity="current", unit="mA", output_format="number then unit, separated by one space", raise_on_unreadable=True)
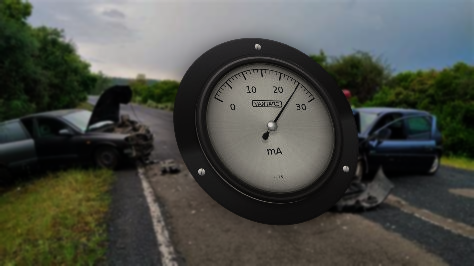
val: 25 mA
